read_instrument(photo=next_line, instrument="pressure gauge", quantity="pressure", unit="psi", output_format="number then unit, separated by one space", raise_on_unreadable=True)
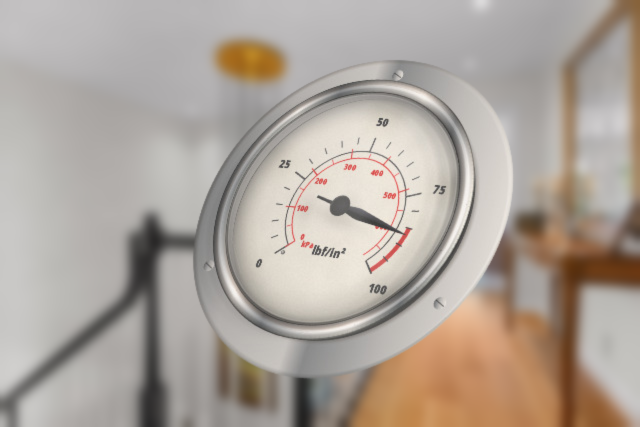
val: 87.5 psi
